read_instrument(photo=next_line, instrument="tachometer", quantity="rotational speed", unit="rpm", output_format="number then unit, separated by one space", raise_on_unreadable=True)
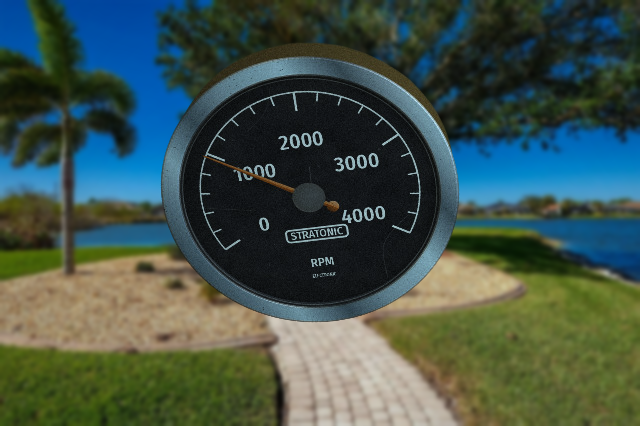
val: 1000 rpm
